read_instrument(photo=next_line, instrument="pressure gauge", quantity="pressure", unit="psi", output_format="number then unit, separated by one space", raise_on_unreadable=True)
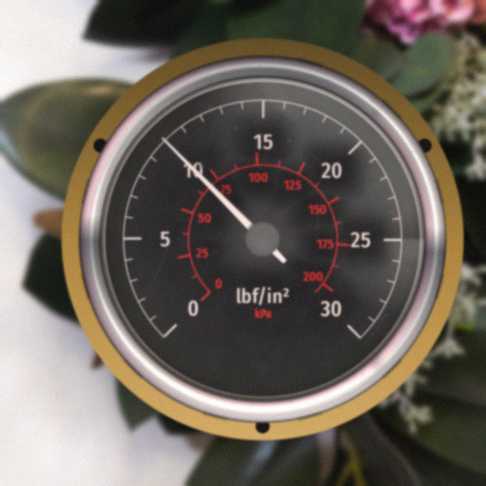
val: 10 psi
